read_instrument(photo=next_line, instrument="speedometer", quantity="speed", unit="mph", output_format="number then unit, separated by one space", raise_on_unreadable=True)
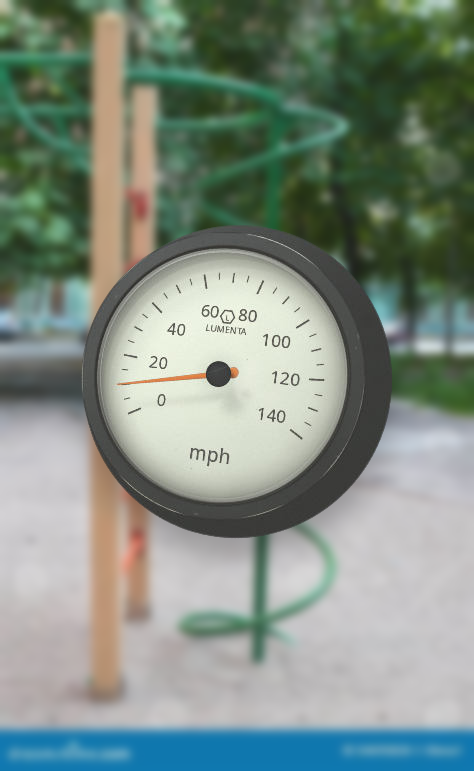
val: 10 mph
